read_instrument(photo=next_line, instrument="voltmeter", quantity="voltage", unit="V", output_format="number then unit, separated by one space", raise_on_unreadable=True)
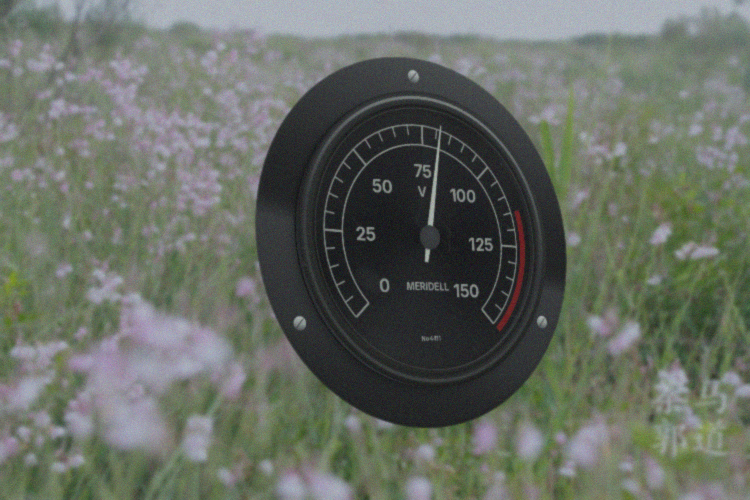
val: 80 V
